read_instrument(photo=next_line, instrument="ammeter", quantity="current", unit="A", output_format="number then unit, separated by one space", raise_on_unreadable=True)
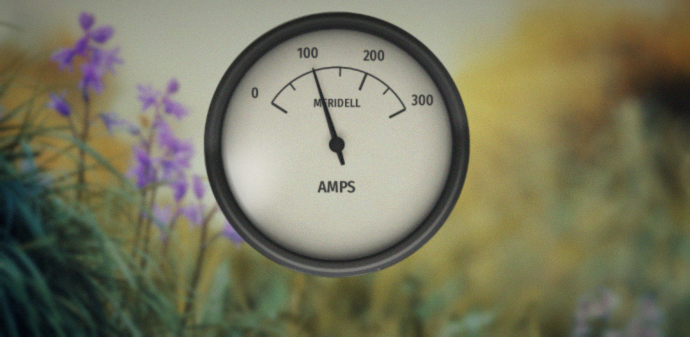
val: 100 A
